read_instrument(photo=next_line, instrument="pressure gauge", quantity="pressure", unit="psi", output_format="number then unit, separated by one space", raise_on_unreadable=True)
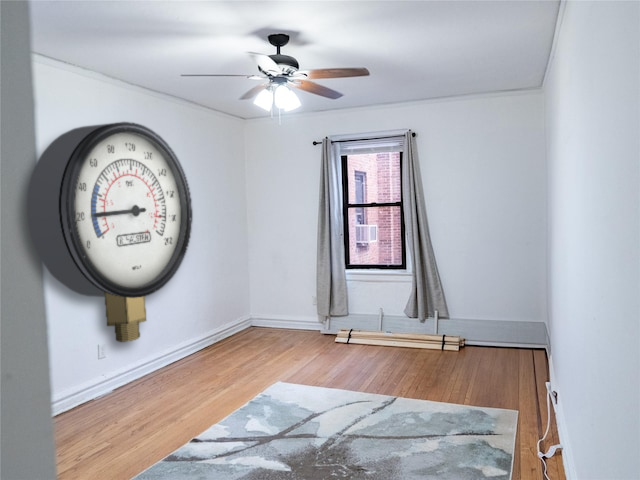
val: 20 psi
